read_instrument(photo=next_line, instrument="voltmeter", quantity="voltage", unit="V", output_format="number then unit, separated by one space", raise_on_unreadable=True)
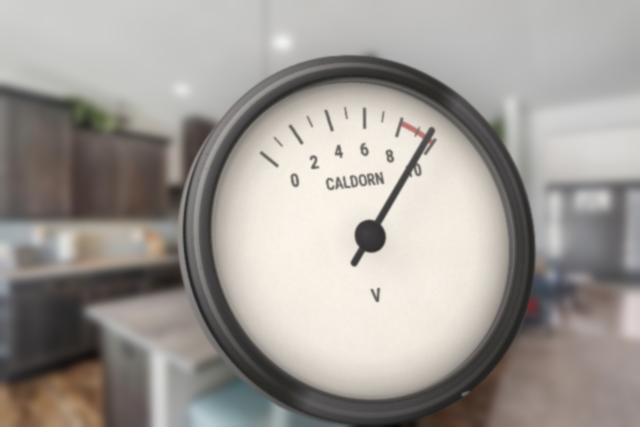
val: 9.5 V
